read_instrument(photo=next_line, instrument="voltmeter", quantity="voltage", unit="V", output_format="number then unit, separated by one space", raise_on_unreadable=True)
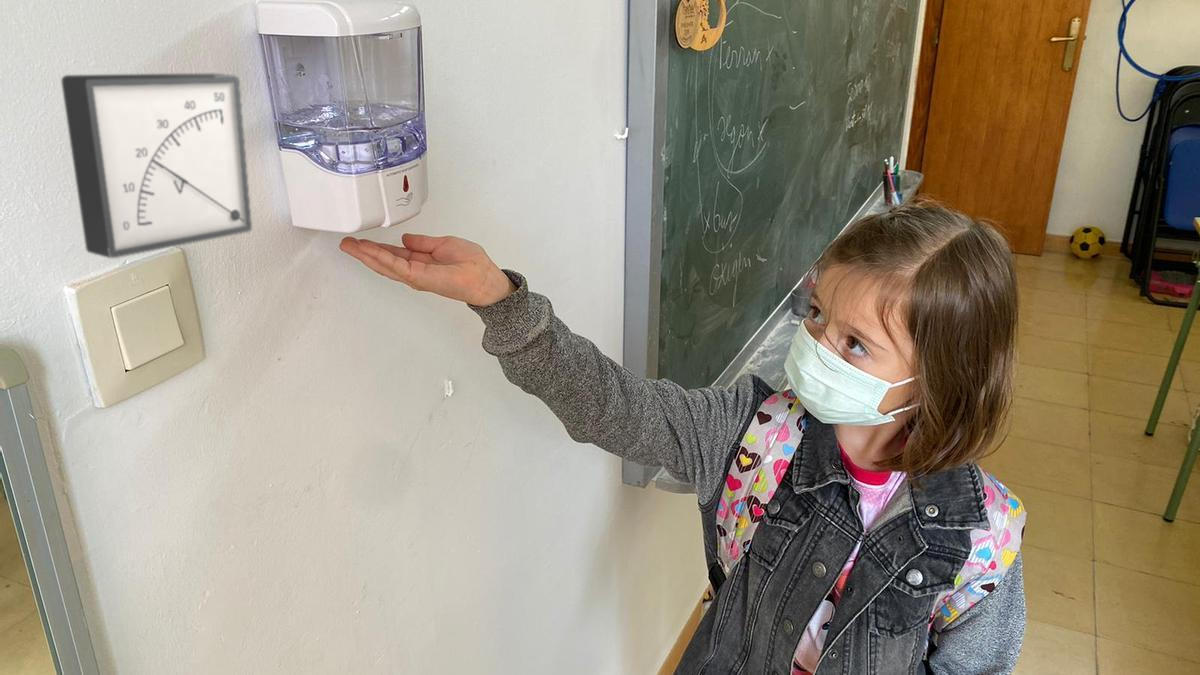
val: 20 V
